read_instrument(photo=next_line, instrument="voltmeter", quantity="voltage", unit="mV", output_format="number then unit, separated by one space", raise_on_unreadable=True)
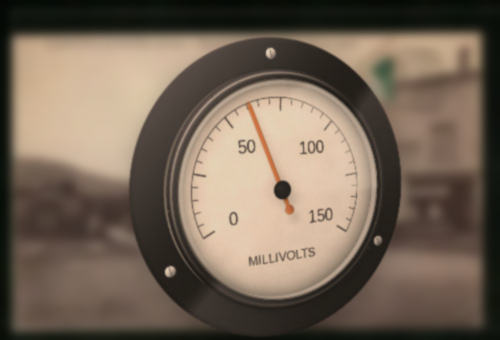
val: 60 mV
